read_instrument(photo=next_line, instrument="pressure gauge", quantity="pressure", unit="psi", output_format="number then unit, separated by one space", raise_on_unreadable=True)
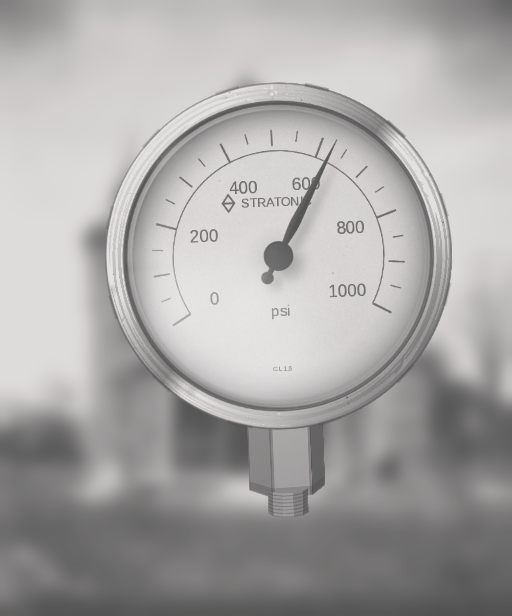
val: 625 psi
